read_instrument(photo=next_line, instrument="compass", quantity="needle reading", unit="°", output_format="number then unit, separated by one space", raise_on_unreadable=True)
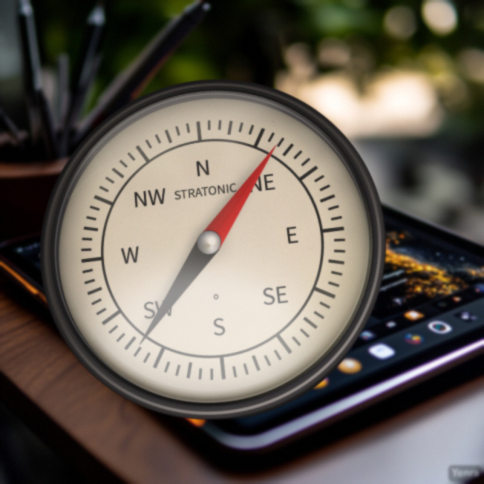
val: 40 °
